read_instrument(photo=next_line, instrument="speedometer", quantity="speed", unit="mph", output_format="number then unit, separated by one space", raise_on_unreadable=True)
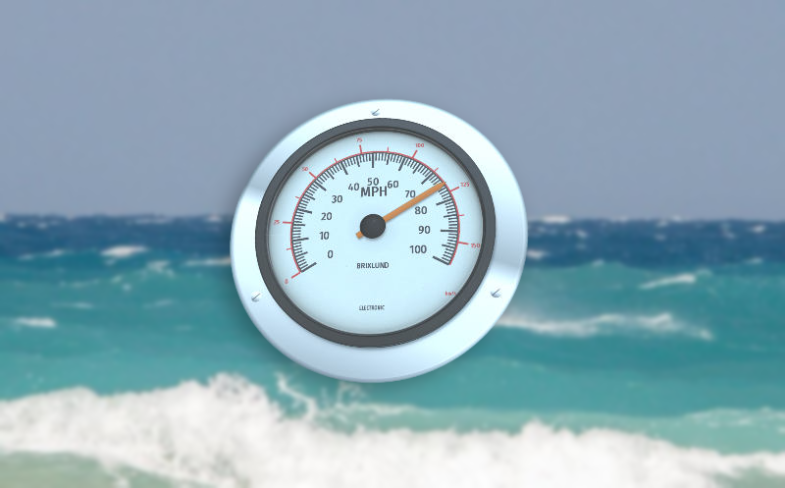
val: 75 mph
